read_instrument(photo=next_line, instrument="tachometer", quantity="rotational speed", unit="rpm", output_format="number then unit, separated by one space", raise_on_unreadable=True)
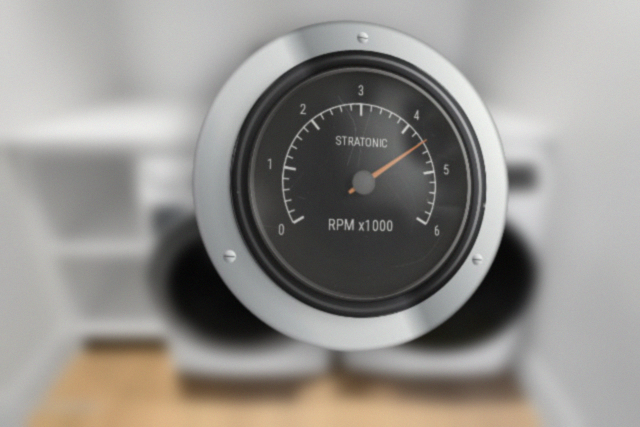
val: 4400 rpm
